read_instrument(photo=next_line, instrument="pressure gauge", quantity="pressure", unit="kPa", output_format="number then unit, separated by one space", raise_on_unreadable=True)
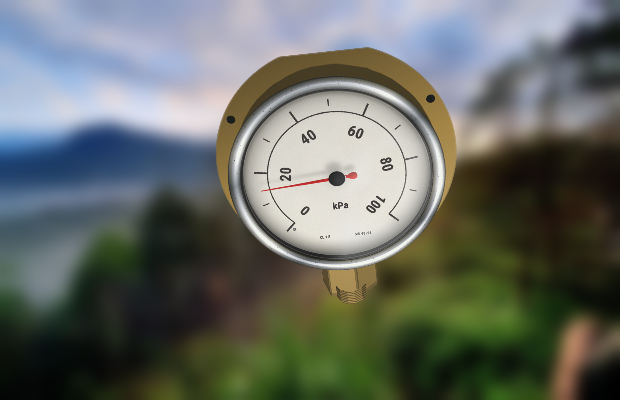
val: 15 kPa
